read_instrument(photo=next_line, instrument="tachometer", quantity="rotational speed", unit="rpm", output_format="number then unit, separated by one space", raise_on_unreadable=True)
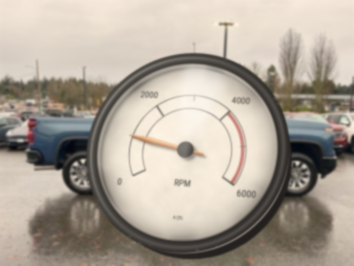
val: 1000 rpm
